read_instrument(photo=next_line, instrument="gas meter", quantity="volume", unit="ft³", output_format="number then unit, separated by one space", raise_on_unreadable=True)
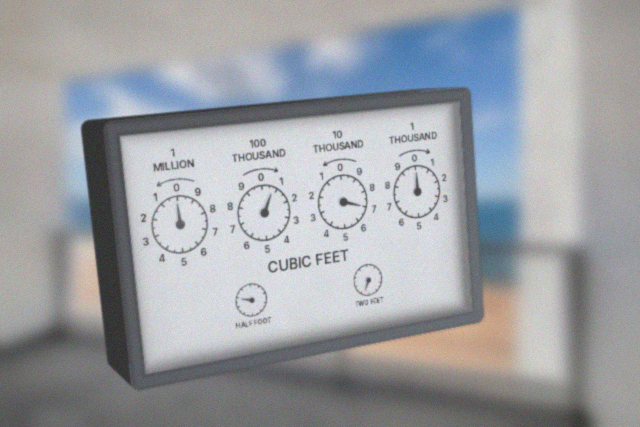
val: 7000 ft³
